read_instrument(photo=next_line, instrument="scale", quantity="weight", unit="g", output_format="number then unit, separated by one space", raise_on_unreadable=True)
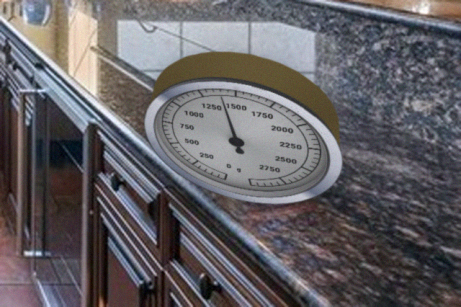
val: 1400 g
